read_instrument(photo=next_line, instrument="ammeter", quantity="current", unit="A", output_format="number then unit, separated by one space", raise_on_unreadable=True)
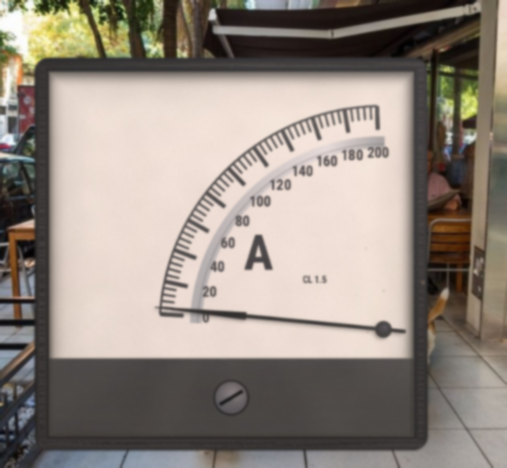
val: 4 A
